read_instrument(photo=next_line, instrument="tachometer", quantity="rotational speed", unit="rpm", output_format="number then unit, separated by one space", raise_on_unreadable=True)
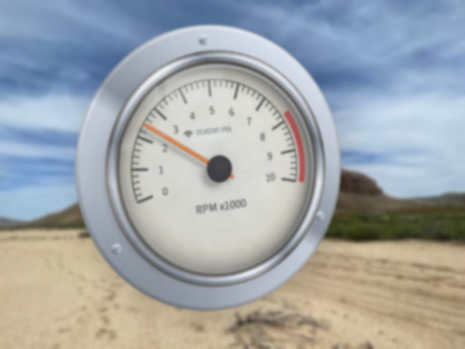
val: 2400 rpm
